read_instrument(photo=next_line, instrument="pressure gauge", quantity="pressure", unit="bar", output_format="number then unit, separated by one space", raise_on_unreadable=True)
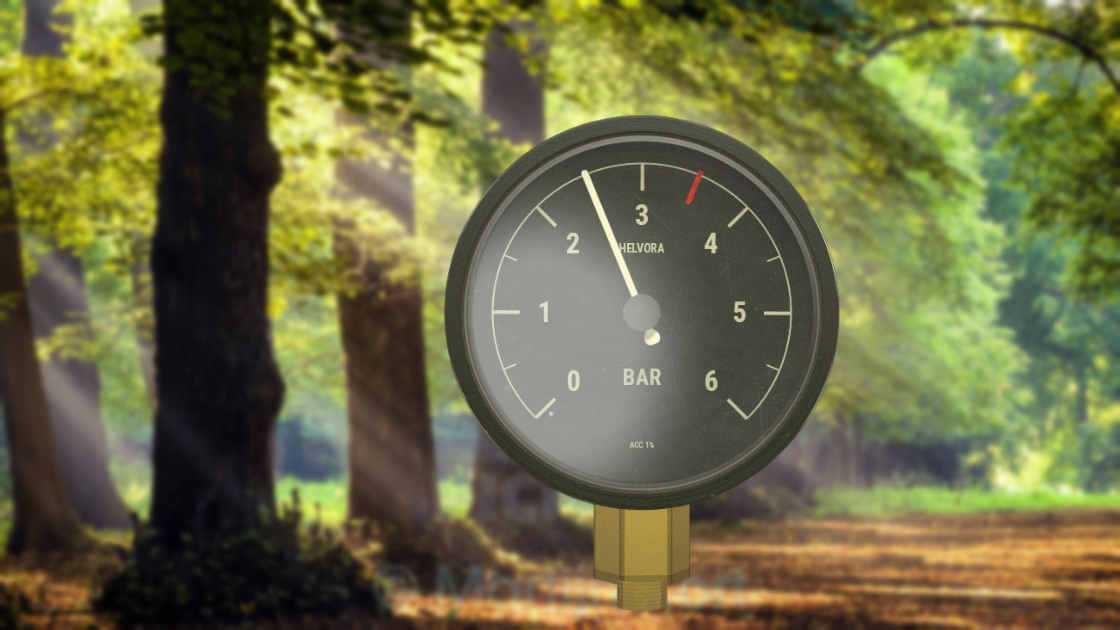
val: 2.5 bar
